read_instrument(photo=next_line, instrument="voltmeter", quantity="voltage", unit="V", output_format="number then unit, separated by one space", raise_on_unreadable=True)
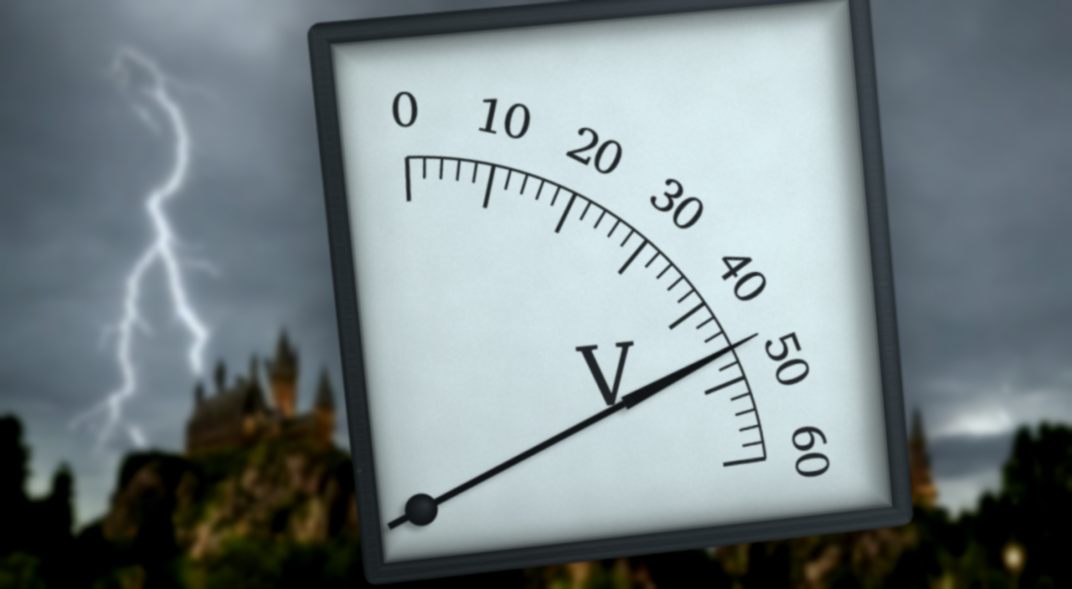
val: 46 V
